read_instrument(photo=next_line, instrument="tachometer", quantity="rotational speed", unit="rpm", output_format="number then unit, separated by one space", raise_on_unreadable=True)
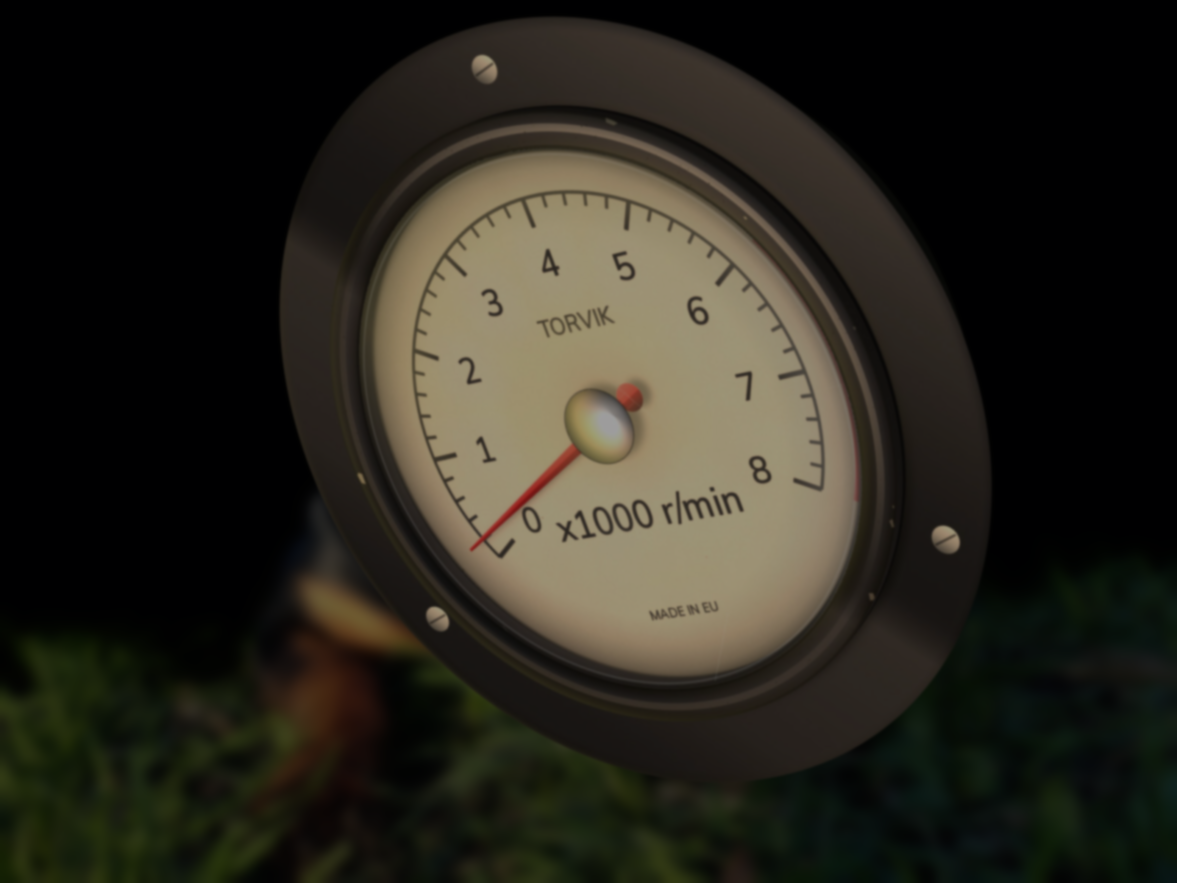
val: 200 rpm
